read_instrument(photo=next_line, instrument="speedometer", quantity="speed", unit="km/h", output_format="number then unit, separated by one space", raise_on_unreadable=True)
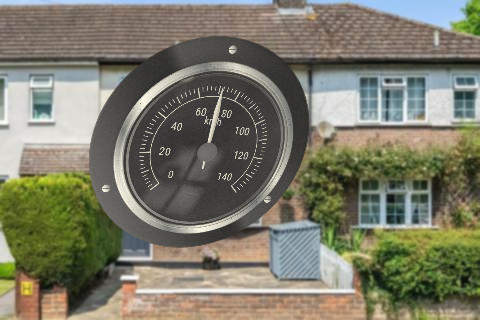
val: 70 km/h
